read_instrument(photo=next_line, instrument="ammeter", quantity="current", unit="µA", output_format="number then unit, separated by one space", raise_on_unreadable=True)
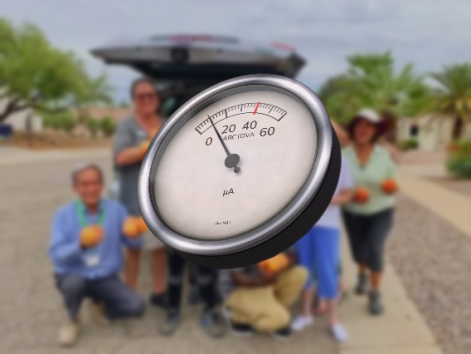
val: 10 µA
